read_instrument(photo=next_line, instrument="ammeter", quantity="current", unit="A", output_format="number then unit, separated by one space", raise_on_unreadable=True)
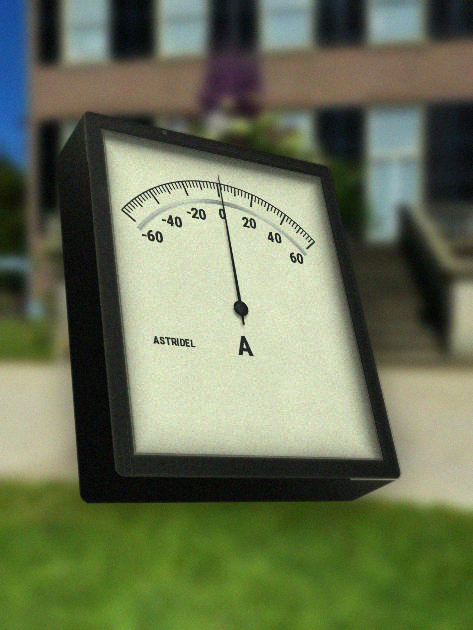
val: 0 A
